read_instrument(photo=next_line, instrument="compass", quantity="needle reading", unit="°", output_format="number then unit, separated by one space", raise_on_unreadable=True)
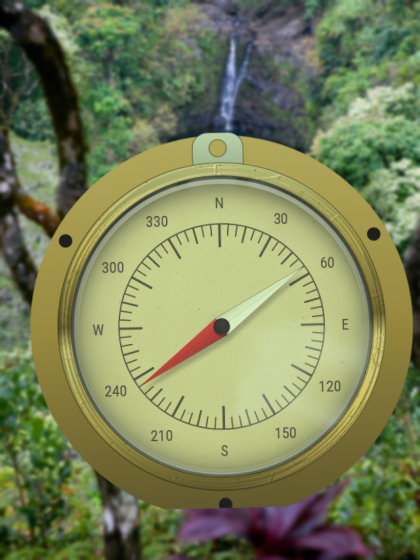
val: 235 °
